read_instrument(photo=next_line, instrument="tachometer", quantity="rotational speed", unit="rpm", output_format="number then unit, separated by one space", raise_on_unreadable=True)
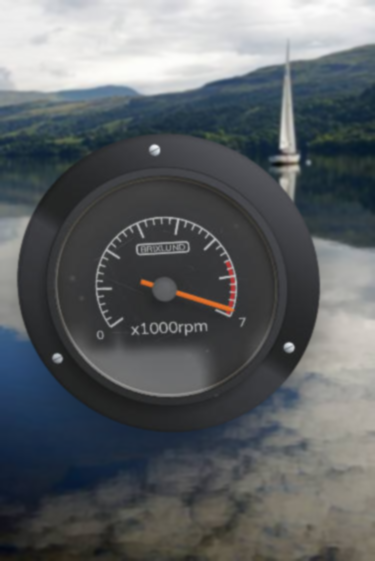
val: 6800 rpm
